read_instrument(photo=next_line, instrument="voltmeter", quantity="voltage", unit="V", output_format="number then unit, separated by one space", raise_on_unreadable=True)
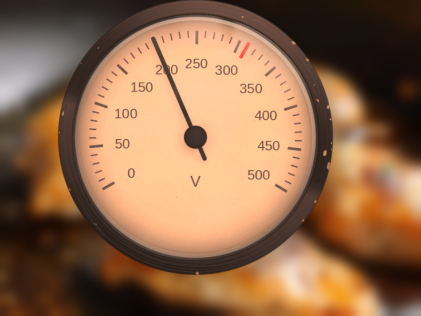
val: 200 V
